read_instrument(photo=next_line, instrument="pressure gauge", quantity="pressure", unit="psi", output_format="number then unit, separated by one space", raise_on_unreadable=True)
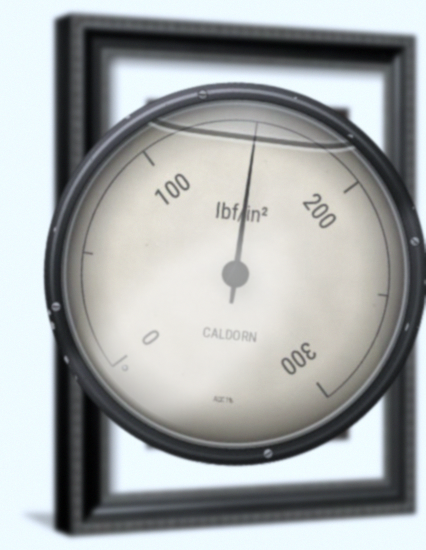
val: 150 psi
